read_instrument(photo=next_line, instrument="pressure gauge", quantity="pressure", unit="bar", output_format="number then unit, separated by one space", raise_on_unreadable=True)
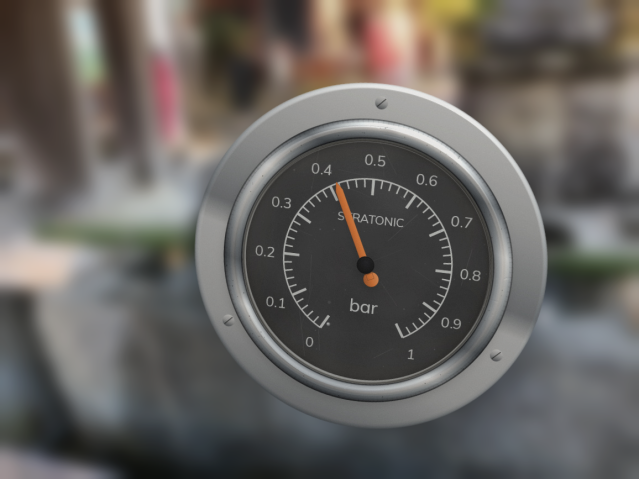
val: 0.42 bar
